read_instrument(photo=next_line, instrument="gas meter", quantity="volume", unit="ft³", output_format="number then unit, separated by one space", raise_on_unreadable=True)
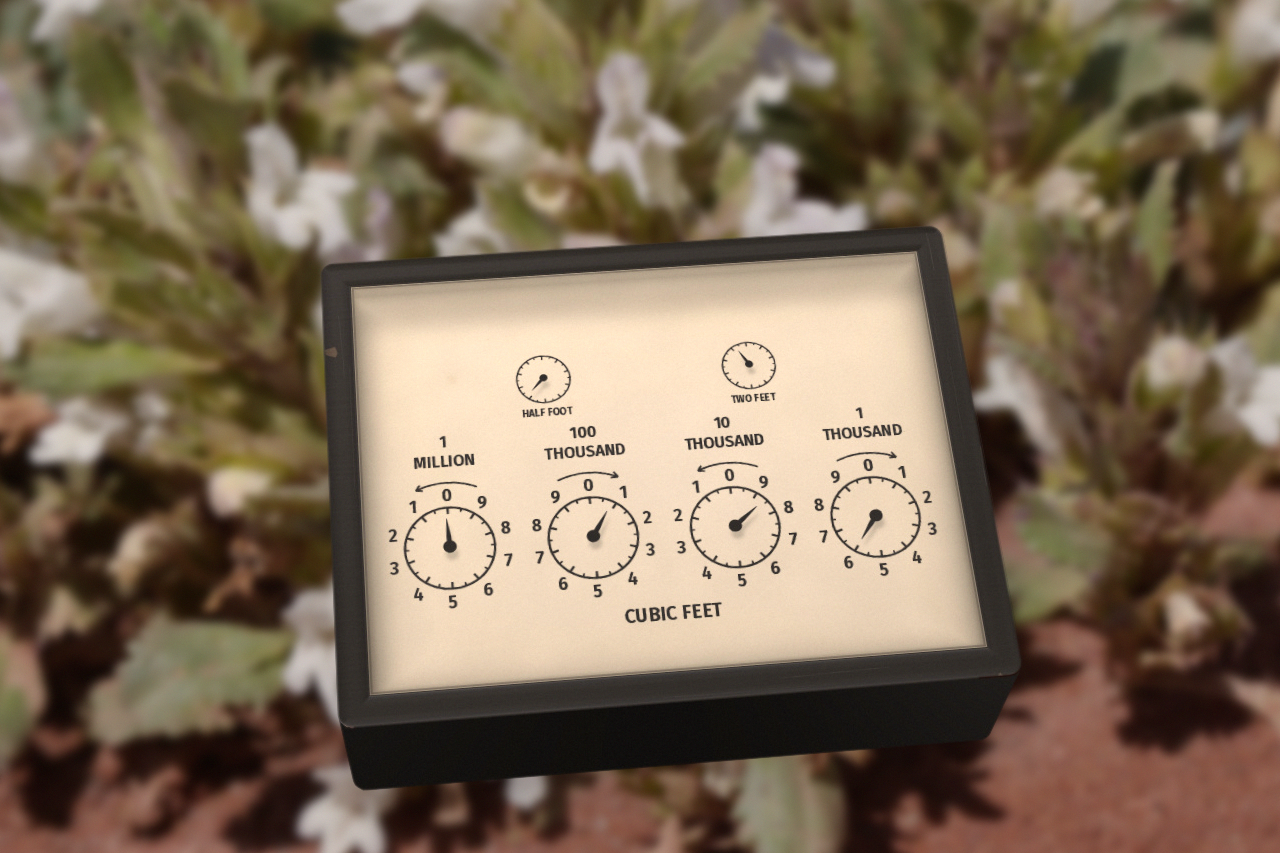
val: 8600 ft³
